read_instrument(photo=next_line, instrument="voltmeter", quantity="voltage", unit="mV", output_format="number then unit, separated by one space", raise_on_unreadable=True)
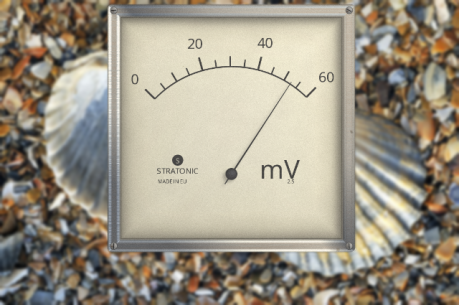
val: 52.5 mV
